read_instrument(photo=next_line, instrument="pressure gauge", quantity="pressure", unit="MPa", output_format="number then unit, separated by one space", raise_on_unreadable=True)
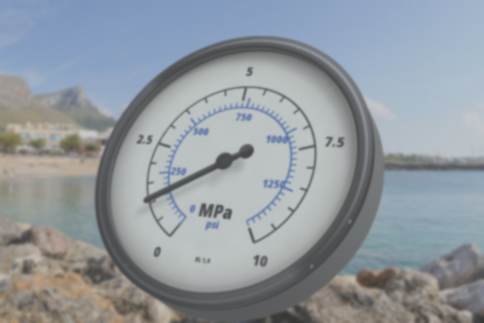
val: 1 MPa
